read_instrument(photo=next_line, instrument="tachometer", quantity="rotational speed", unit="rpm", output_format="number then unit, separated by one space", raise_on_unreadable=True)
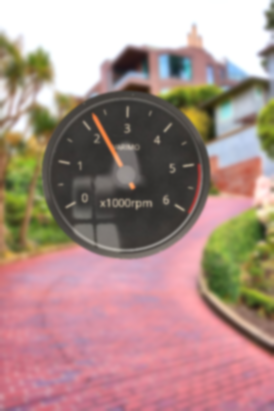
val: 2250 rpm
